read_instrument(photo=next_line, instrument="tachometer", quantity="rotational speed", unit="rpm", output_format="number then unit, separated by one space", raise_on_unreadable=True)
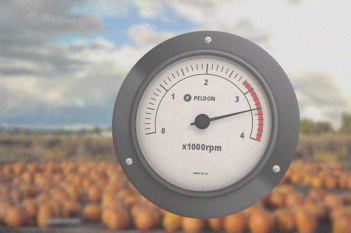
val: 3400 rpm
